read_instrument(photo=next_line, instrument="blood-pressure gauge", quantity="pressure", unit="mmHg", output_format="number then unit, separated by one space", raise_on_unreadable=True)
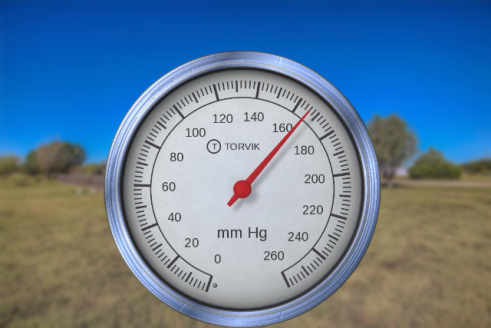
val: 166 mmHg
